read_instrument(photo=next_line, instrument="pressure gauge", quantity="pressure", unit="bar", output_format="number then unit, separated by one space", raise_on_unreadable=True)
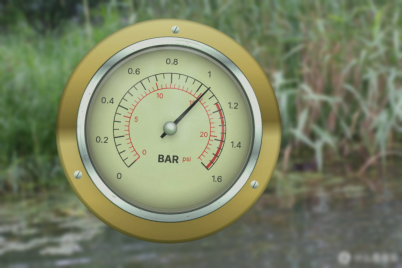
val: 1.05 bar
